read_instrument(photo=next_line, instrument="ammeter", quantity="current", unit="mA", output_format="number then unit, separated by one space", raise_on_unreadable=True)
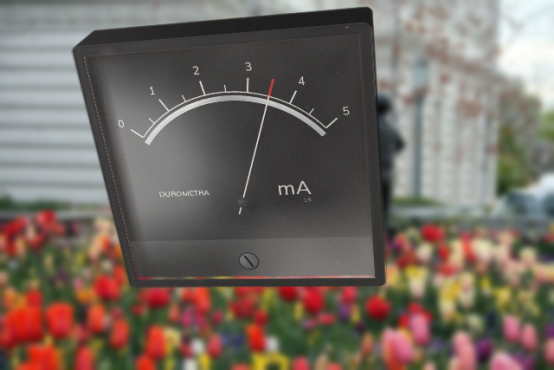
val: 3.5 mA
